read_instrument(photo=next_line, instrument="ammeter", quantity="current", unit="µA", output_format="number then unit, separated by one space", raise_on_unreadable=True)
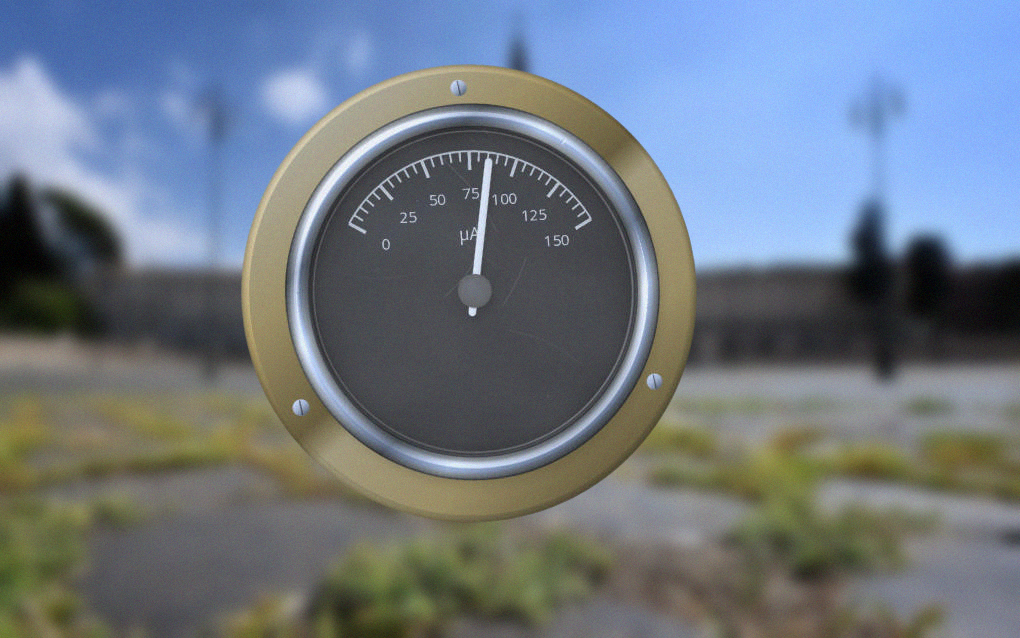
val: 85 µA
